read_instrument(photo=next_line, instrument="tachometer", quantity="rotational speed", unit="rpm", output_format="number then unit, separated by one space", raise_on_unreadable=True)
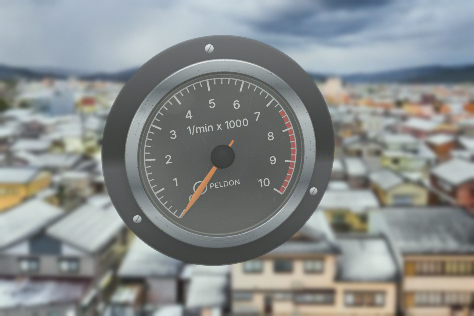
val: 0 rpm
